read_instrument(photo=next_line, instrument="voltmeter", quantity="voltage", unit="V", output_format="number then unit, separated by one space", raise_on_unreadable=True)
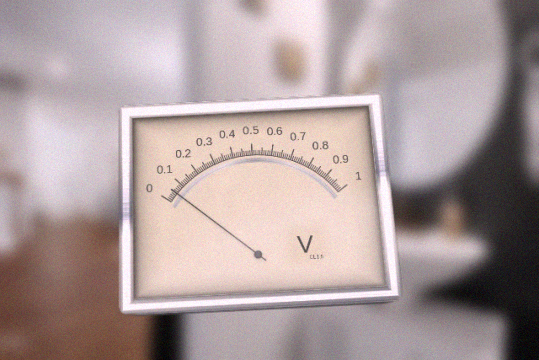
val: 0.05 V
